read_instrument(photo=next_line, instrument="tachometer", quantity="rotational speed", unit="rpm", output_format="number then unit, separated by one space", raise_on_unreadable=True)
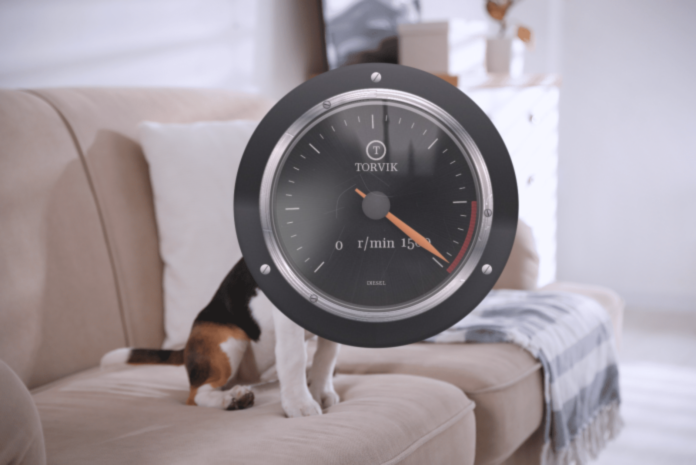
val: 1475 rpm
